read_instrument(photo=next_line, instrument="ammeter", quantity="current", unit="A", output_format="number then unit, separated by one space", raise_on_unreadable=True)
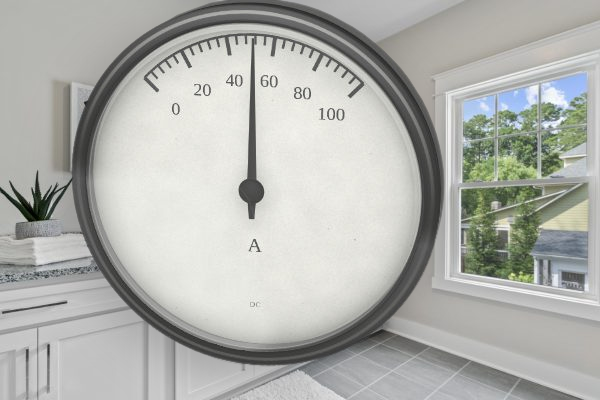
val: 52 A
